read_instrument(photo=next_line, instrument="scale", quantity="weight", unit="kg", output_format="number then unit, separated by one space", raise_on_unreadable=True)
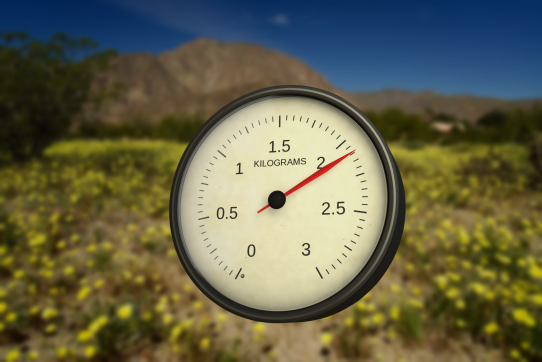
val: 2.1 kg
